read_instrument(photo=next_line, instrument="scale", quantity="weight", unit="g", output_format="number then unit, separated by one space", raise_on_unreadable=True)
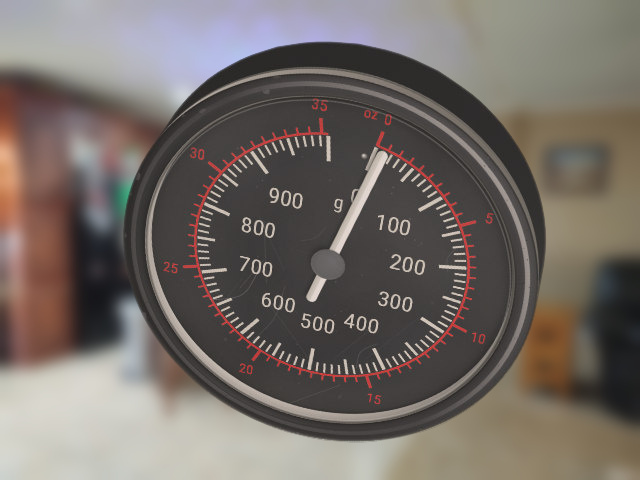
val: 10 g
